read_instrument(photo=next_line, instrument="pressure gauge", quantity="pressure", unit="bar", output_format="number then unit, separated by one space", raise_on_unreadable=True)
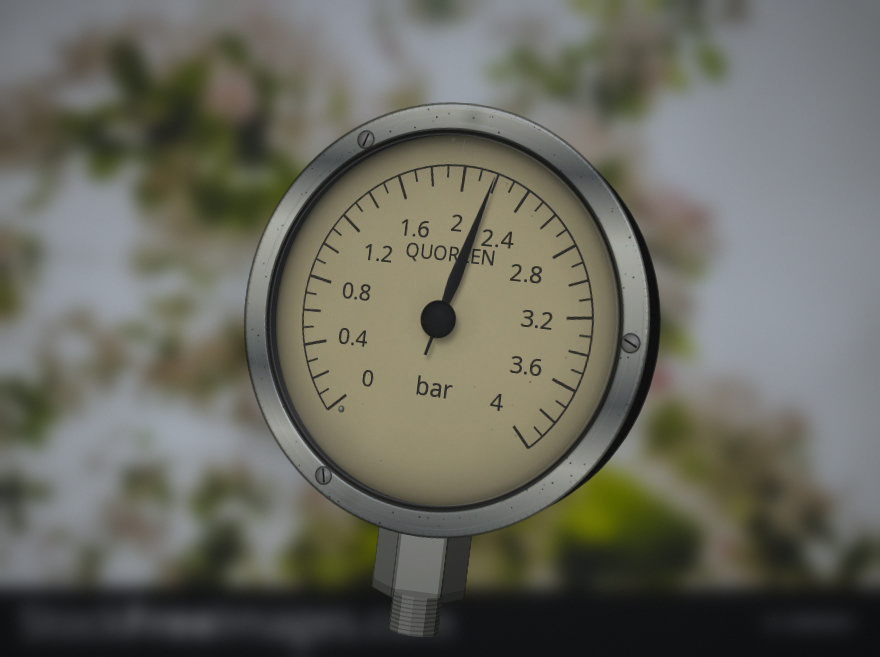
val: 2.2 bar
